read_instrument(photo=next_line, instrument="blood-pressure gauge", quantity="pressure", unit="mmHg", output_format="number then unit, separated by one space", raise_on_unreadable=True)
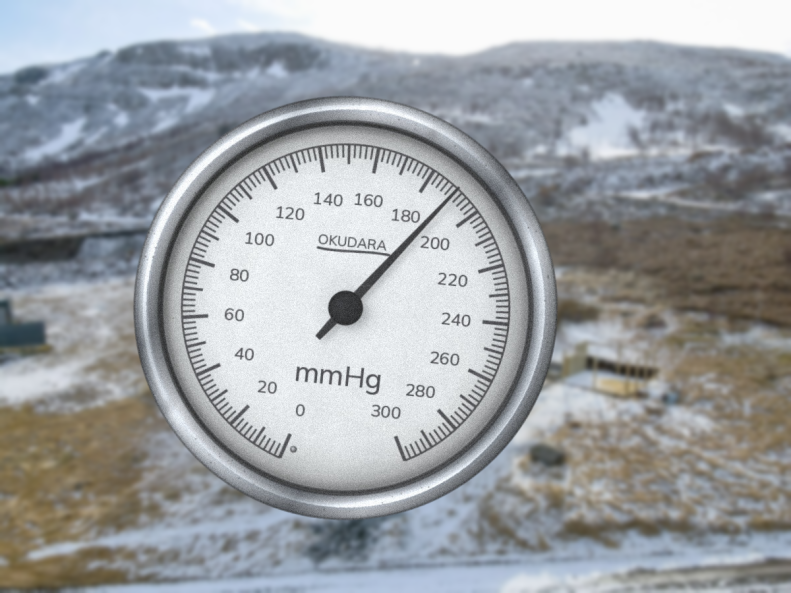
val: 190 mmHg
